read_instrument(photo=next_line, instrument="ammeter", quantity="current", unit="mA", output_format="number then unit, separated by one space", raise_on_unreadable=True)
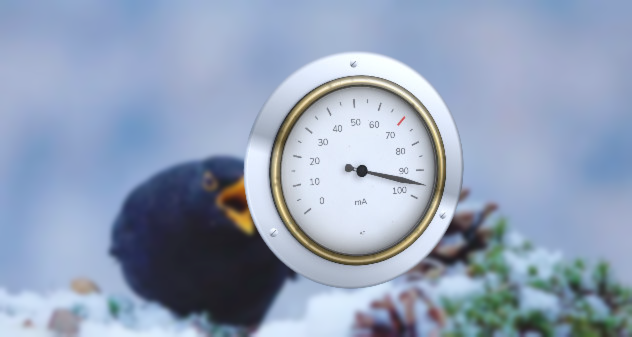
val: 95 mA
